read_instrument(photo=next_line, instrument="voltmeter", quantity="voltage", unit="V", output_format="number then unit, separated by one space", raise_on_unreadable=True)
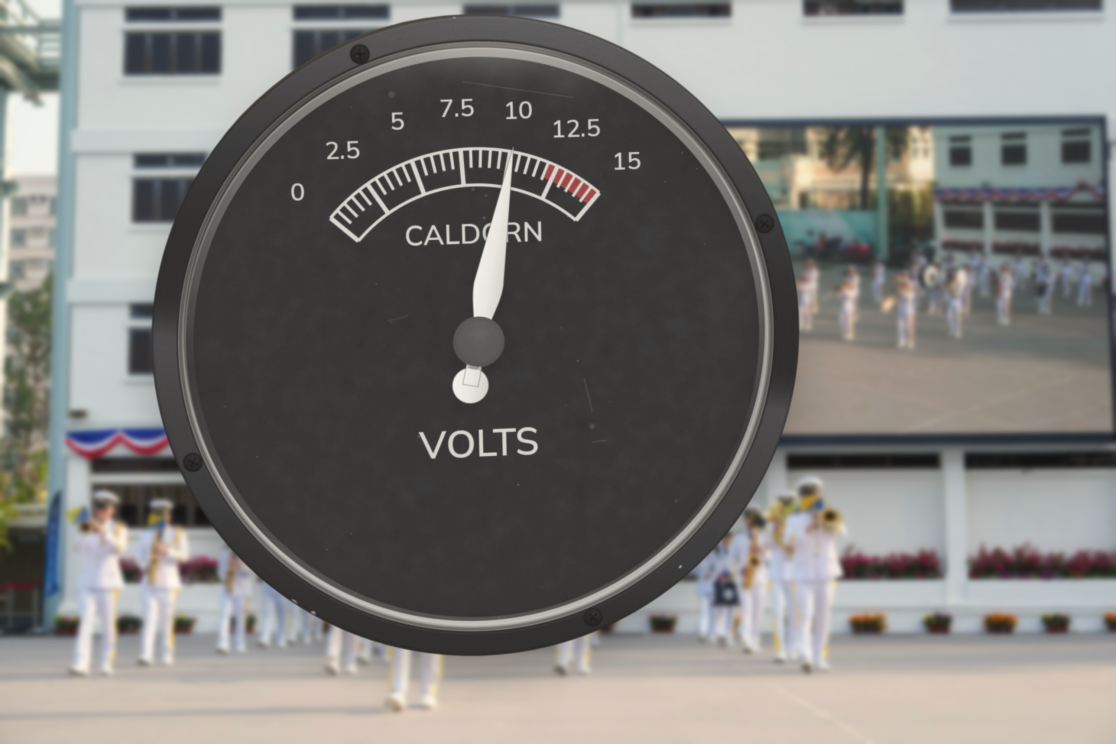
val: 10 V
